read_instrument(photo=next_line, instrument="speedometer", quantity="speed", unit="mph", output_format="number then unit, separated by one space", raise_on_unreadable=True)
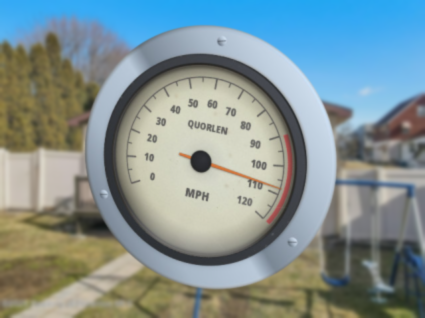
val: 107.5 mph
